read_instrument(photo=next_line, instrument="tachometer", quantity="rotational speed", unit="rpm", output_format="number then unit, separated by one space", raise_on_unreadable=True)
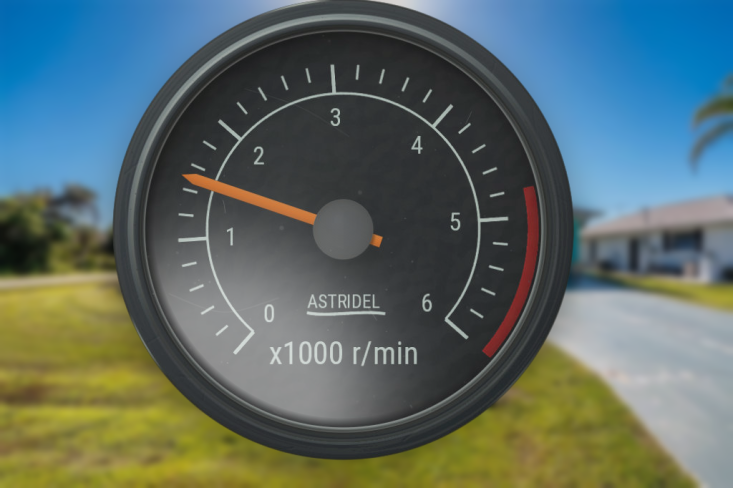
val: 1500 rpm
